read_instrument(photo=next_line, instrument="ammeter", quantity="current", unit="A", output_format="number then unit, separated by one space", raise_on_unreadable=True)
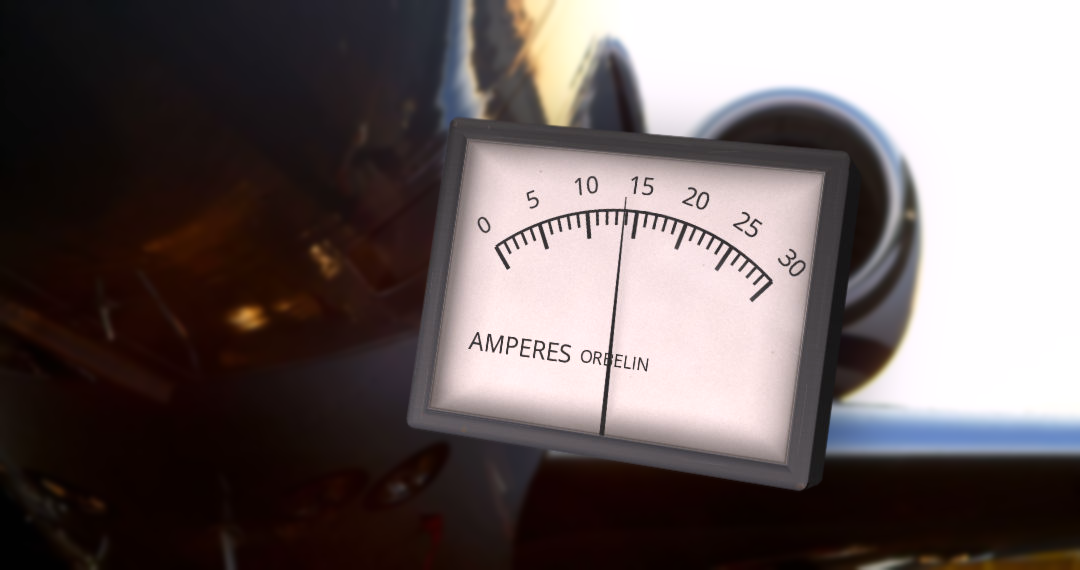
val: 14 A
